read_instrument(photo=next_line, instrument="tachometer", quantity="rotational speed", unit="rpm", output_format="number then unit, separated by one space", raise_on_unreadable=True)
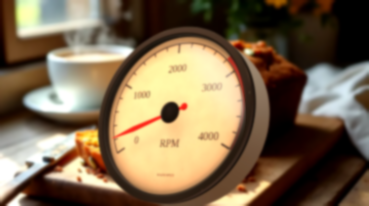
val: 200 rpm
